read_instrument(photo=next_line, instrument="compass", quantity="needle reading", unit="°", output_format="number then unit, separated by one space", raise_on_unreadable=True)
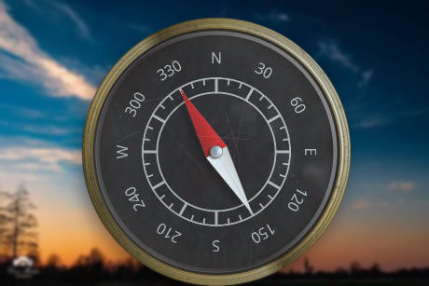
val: 330 °
